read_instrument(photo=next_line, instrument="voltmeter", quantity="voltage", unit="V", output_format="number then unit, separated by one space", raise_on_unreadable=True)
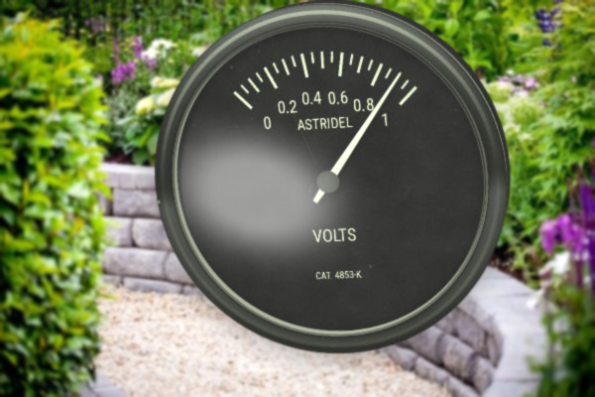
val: 0.9 V
